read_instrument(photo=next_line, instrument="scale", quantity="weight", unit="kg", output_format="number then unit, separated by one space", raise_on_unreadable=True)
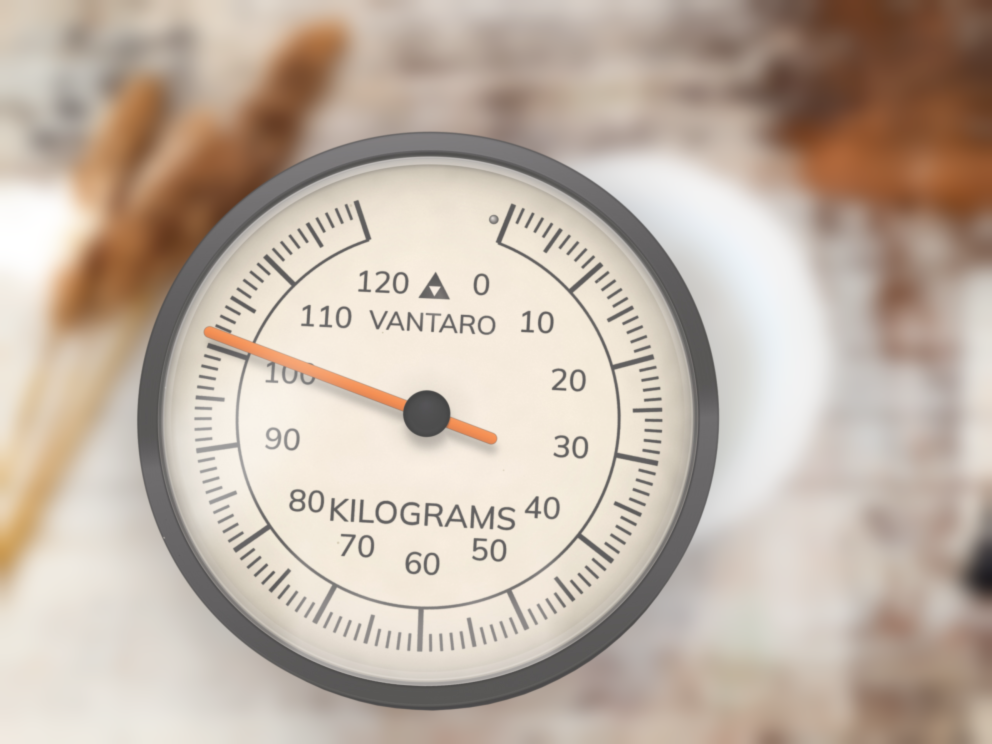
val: 101 kg
